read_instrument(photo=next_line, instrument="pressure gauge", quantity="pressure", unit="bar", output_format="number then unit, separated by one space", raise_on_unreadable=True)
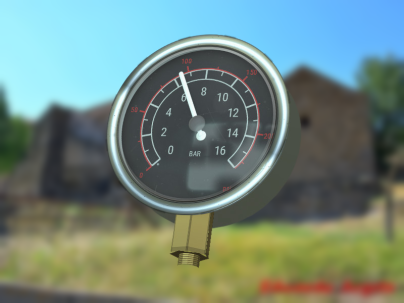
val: 6.5 bar
